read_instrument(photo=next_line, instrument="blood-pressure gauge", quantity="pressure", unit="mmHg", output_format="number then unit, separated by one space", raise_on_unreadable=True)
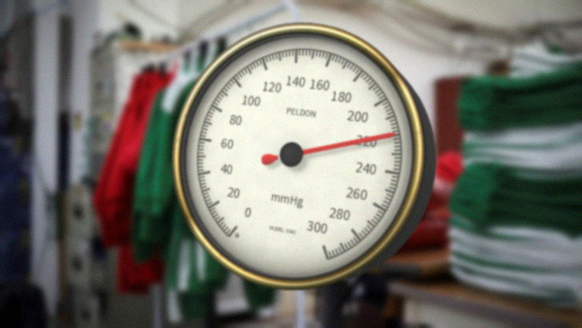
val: 220 mmHg
